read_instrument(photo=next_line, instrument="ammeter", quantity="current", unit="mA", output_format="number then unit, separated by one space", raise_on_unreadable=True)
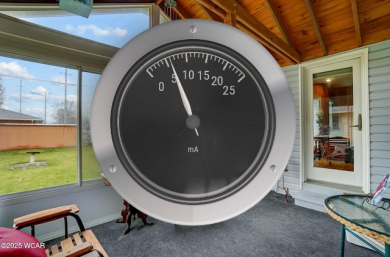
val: 6 mA
